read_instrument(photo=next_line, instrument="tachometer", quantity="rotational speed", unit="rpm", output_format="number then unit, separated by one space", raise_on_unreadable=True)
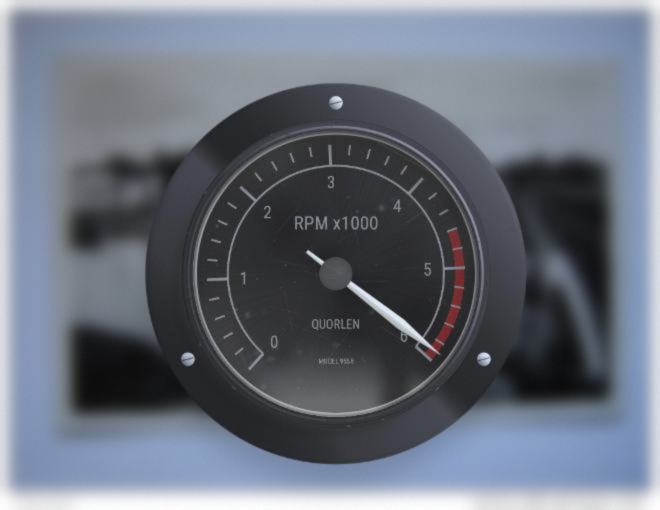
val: 5900 rpm
